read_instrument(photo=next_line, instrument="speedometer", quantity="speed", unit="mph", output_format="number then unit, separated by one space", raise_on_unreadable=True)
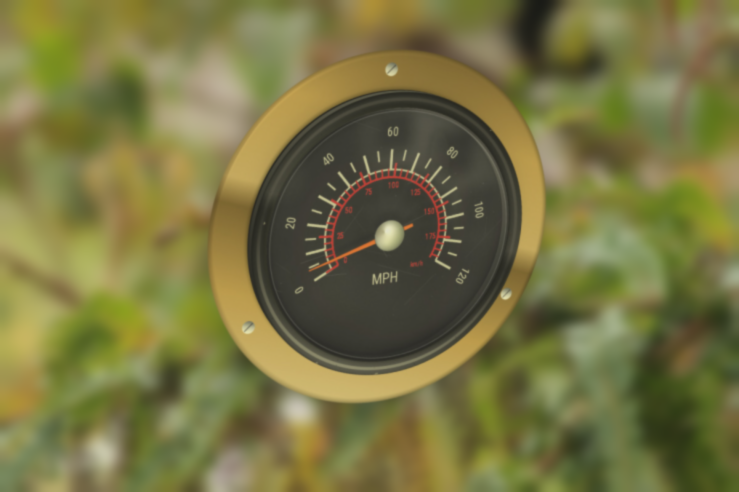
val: 5 mph
